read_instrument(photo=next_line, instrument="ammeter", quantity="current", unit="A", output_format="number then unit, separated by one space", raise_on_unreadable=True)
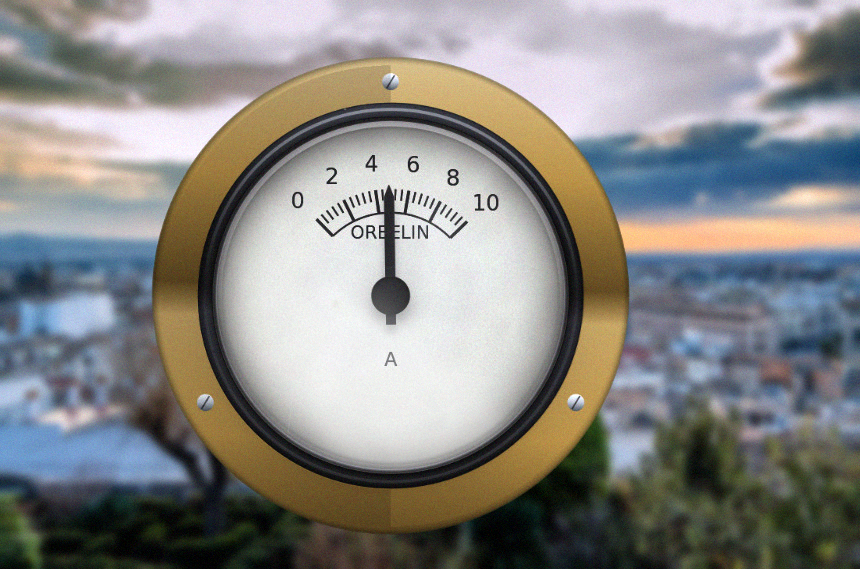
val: 4.8 A
